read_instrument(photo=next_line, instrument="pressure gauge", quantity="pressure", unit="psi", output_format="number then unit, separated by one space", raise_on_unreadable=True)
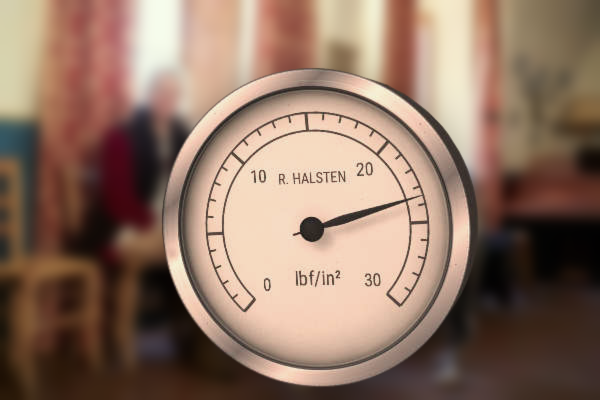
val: 23.5 psi
